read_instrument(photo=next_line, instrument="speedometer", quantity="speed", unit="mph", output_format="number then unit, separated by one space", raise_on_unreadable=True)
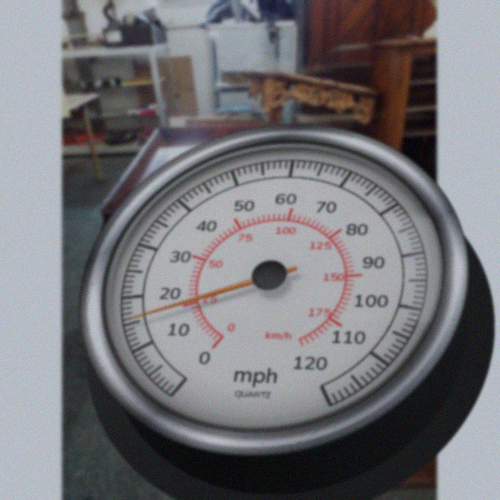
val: 15 mph
